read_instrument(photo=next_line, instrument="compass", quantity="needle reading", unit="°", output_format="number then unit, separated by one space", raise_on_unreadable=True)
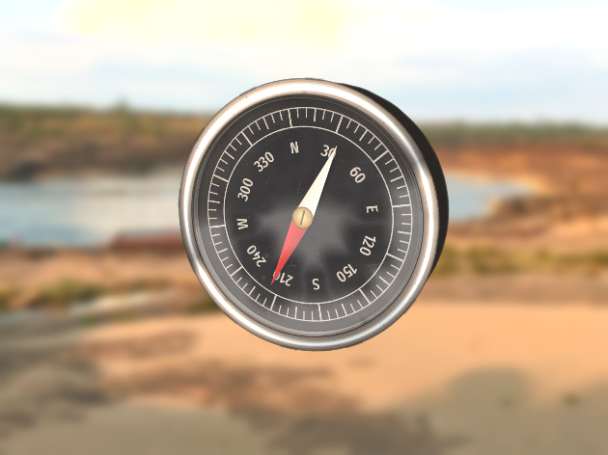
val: 215 °
